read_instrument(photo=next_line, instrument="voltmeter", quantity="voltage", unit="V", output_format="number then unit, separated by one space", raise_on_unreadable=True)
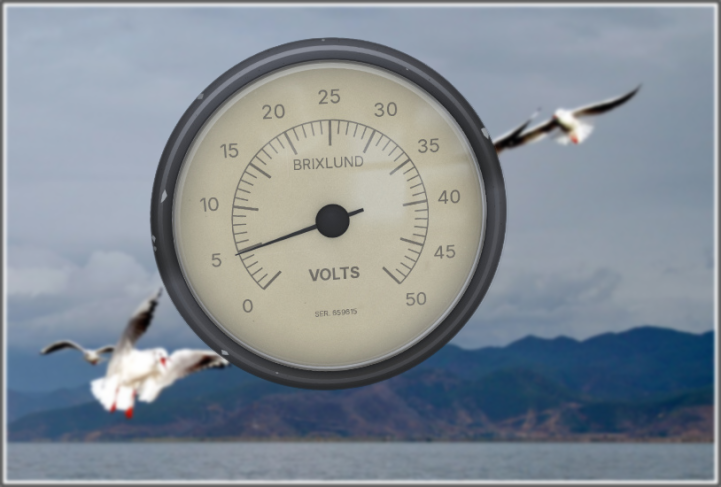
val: 5 V
